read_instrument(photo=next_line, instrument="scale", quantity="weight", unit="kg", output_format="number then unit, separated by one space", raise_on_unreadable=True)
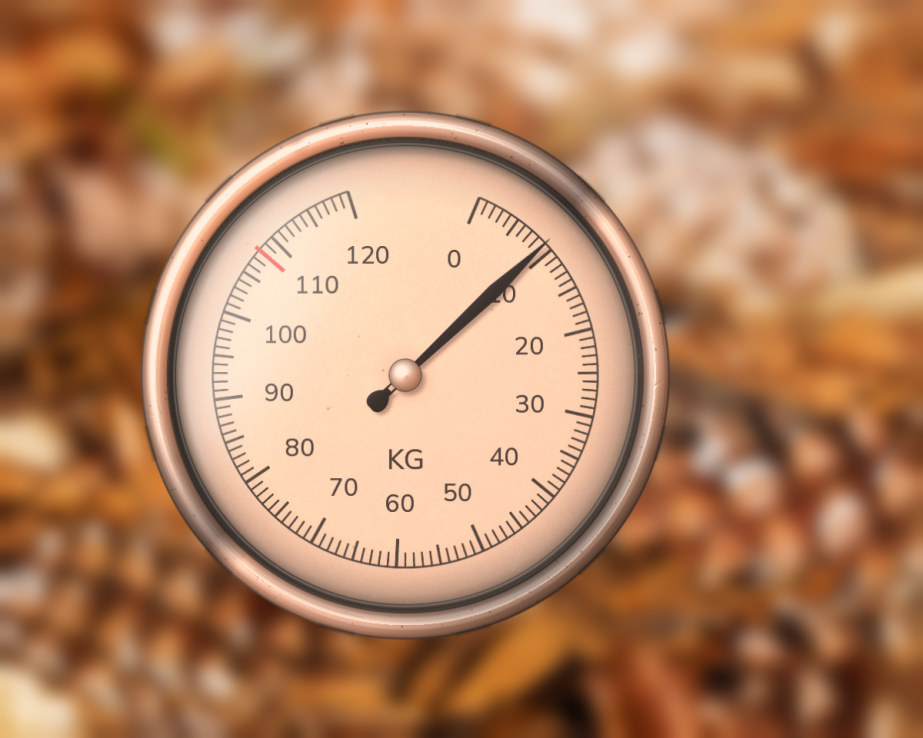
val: 9 kg
